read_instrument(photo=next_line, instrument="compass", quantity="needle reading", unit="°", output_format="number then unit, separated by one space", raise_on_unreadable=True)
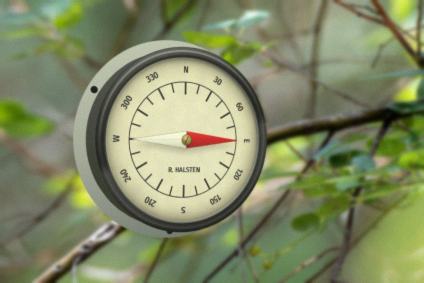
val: 90 °
